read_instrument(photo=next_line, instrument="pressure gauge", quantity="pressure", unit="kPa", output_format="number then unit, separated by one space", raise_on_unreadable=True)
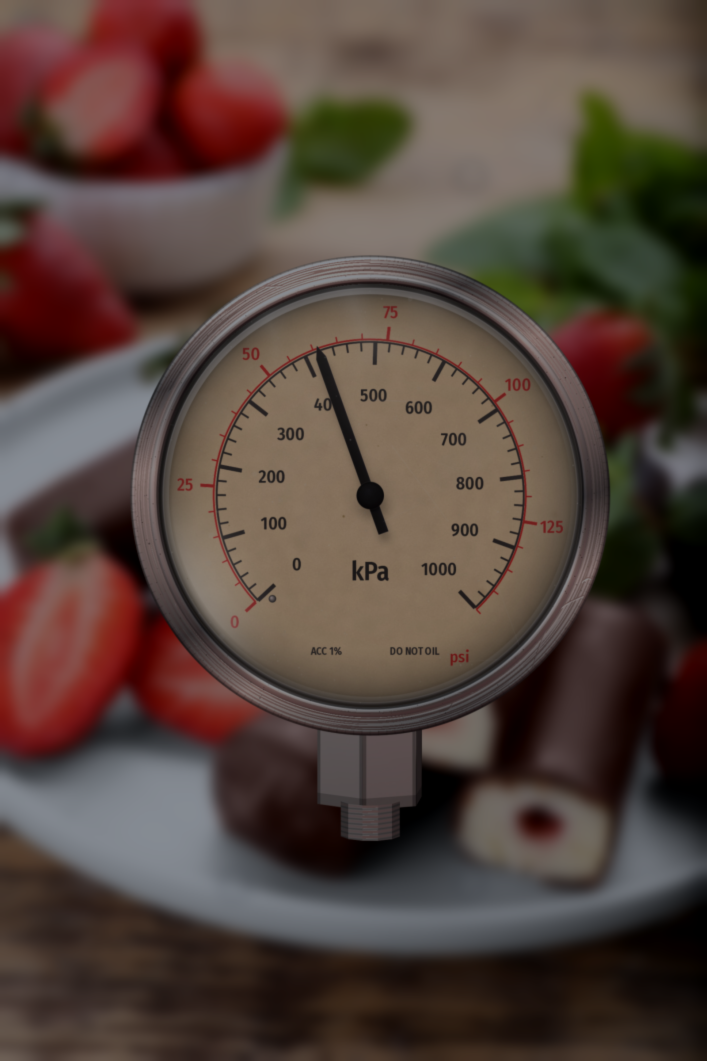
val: 420 kPa
